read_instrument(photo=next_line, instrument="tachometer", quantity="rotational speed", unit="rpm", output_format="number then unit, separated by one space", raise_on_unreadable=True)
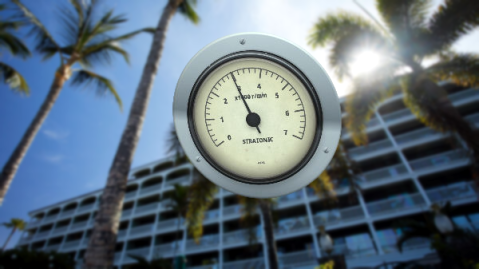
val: 3000 rpm
